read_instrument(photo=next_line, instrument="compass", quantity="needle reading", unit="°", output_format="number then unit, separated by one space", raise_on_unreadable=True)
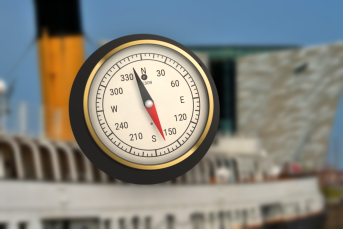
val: 165 °
